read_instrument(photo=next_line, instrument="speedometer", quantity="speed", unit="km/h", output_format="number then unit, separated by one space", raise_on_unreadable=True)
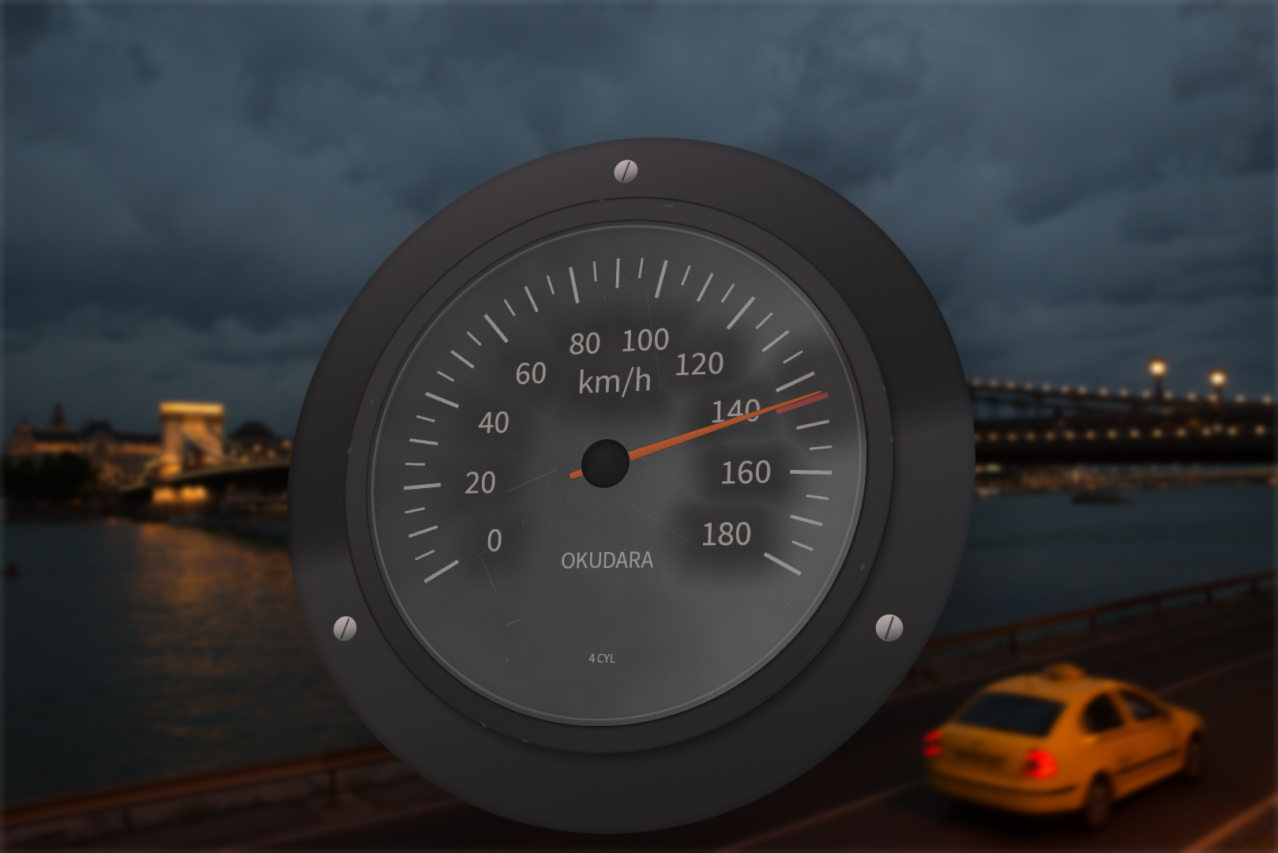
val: 145 km/h
